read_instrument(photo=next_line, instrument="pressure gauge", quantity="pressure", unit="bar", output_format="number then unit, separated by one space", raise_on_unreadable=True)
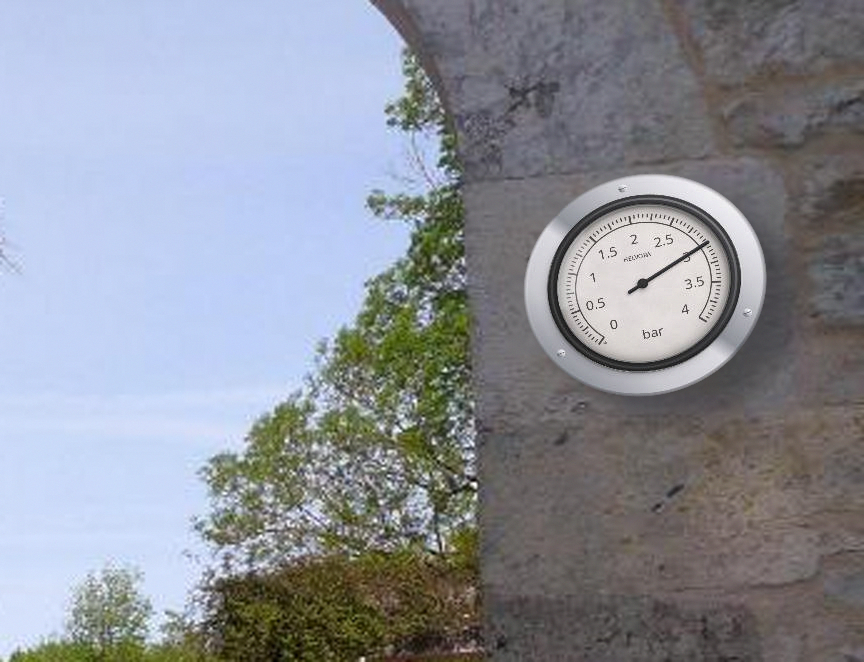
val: 3 bar
